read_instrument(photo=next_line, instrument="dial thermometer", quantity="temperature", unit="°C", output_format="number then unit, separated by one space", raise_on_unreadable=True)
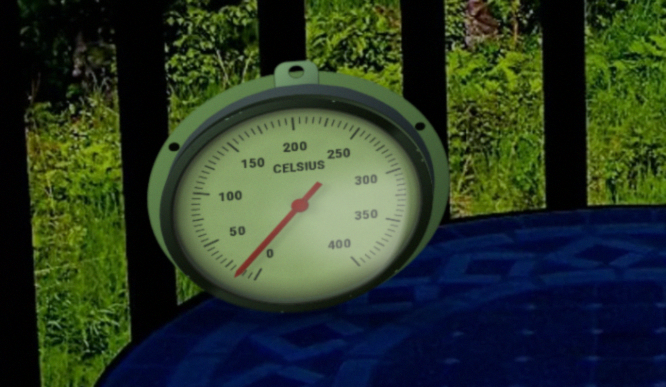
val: 15 °C
